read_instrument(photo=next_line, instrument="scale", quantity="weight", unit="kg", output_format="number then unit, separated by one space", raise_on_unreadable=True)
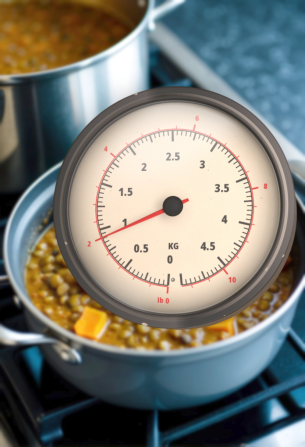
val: 0.9 kg
